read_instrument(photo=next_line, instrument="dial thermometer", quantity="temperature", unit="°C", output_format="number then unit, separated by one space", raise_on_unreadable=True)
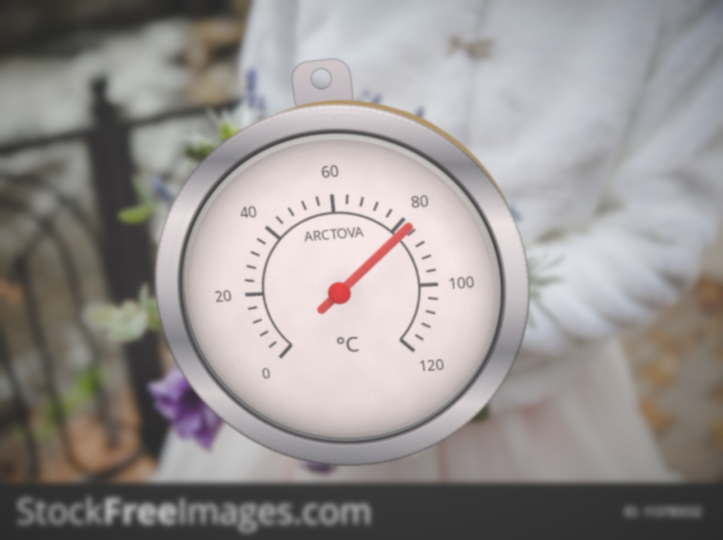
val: 82 °C
